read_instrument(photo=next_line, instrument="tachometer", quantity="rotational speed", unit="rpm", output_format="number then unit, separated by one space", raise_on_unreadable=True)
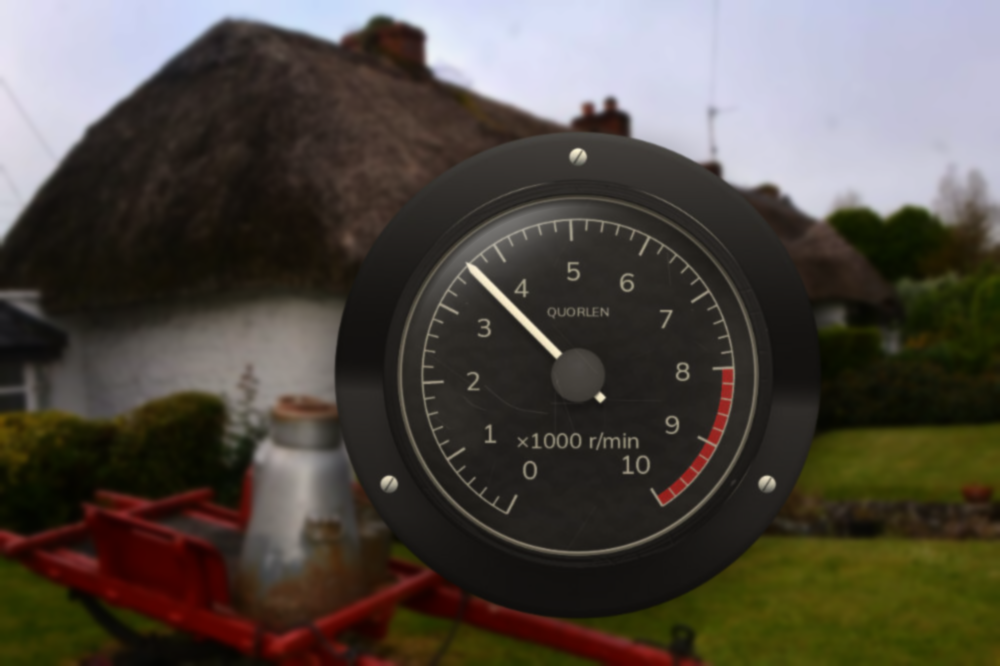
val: 3600 rpm
